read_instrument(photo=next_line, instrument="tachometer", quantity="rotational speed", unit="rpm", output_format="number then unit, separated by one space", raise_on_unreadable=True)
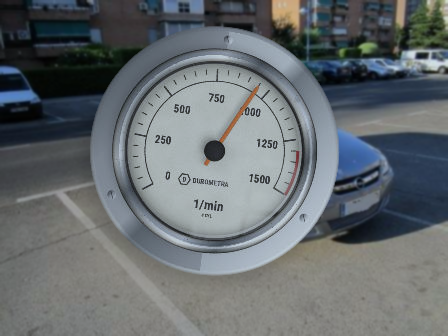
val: 950 rpm
